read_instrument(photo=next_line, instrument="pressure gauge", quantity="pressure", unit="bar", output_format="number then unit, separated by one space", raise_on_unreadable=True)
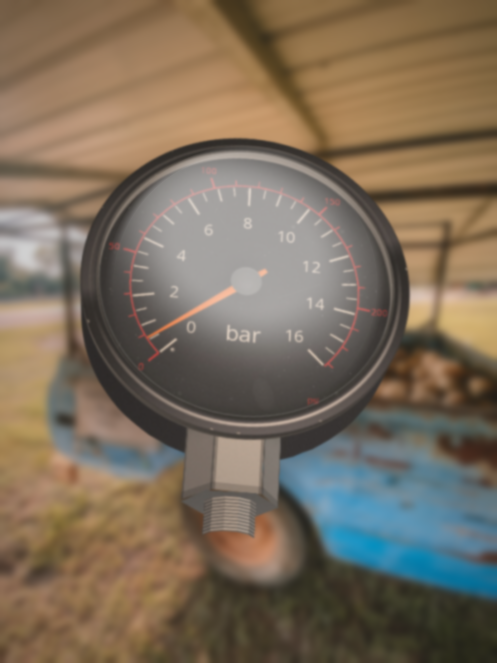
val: 0.5 bar
